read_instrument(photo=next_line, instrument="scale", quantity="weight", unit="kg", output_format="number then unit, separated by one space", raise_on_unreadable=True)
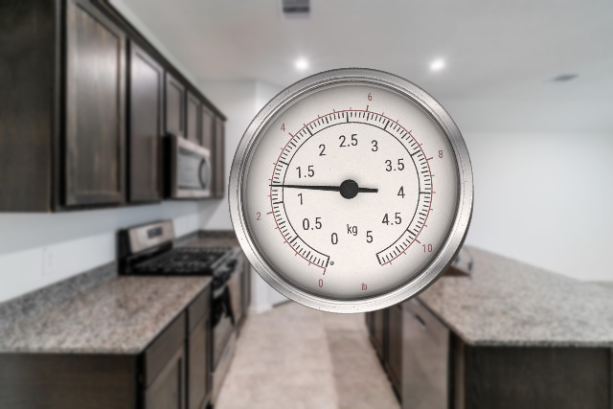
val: 1.2 kg
